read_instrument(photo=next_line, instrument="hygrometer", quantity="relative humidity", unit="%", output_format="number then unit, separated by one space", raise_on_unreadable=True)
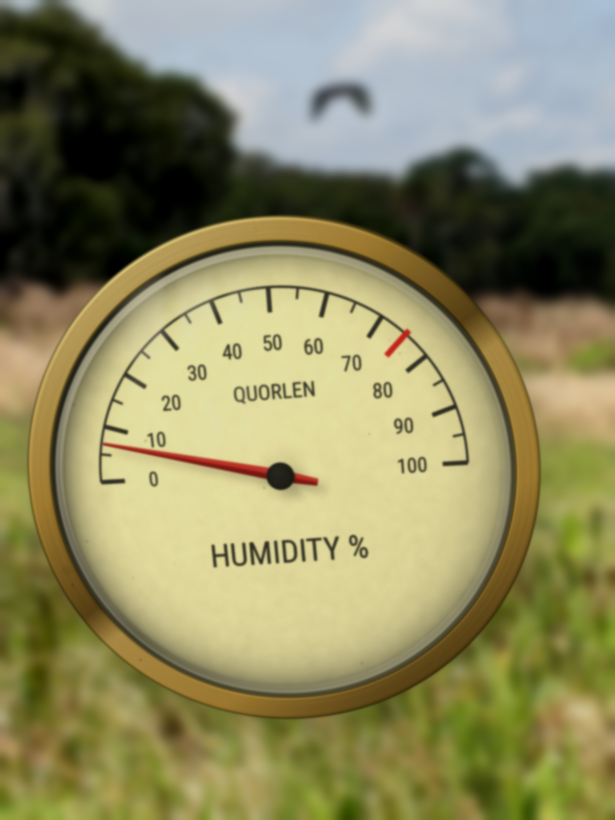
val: 7.5 %
